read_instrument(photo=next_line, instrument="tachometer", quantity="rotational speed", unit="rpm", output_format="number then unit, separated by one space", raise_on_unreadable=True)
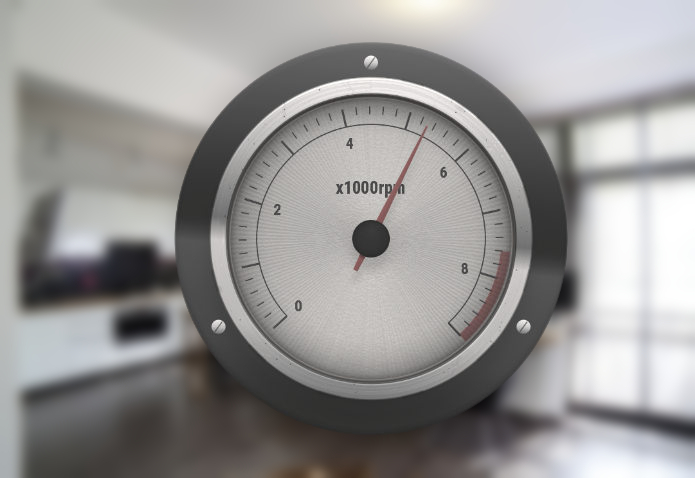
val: 5300 rpm
